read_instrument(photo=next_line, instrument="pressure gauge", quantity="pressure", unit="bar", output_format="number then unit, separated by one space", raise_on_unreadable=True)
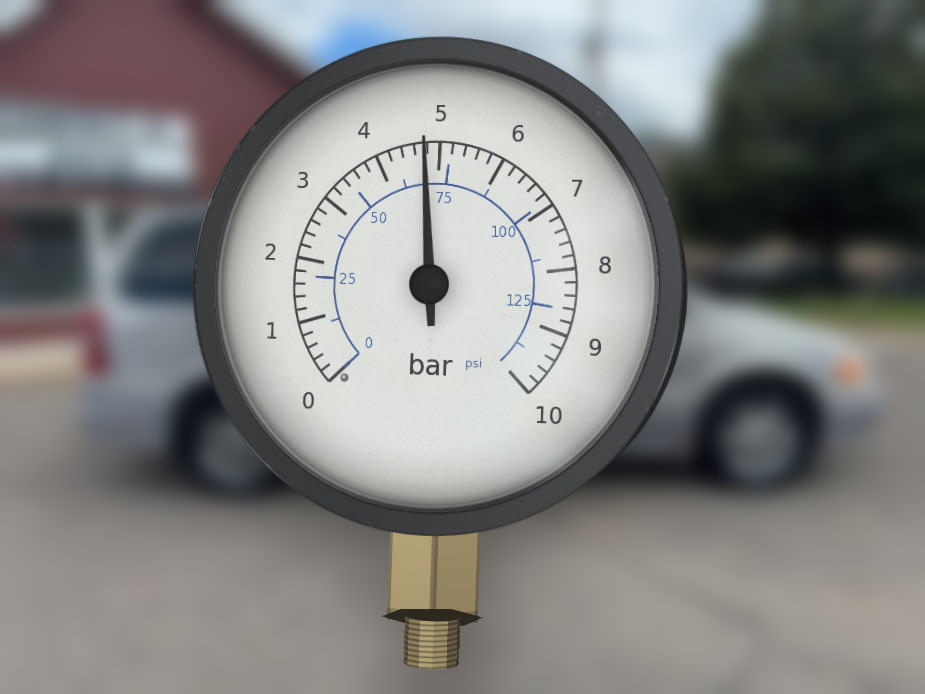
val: 4.8 bar
